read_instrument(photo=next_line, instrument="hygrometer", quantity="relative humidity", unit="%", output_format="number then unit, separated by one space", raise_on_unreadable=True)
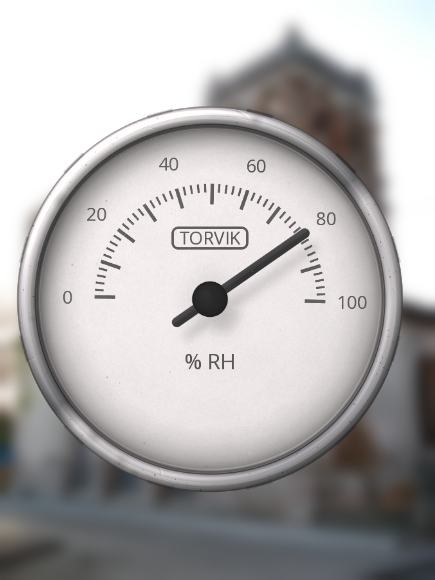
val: 80 %
